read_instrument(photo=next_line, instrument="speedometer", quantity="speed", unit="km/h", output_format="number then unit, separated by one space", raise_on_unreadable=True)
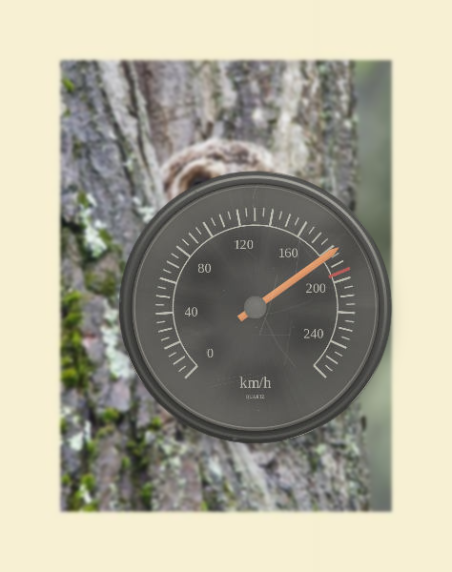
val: 182.5 km/h
